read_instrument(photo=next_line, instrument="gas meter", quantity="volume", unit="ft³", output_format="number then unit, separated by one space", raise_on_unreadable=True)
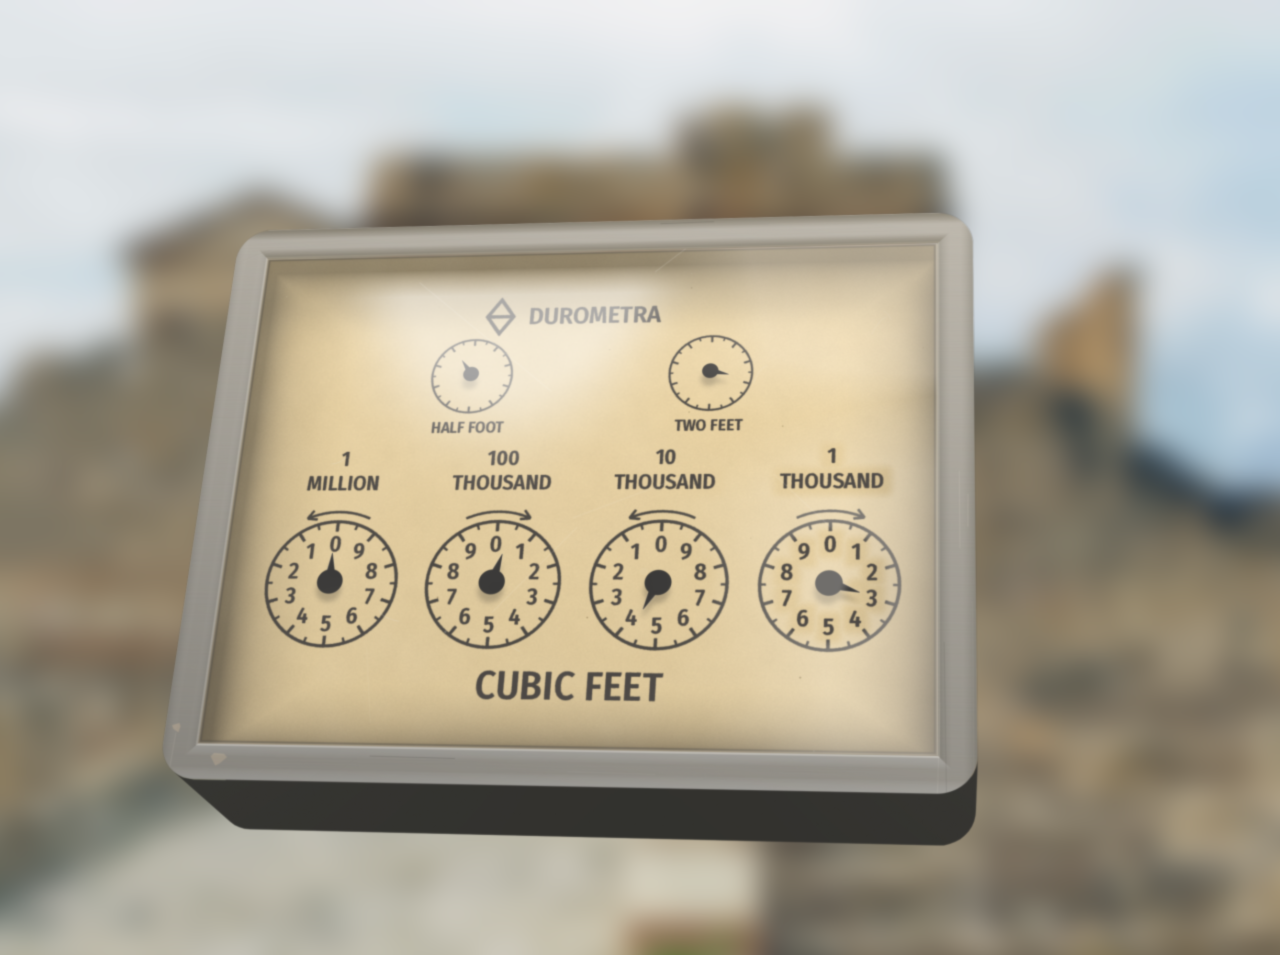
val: 4300 ft³
